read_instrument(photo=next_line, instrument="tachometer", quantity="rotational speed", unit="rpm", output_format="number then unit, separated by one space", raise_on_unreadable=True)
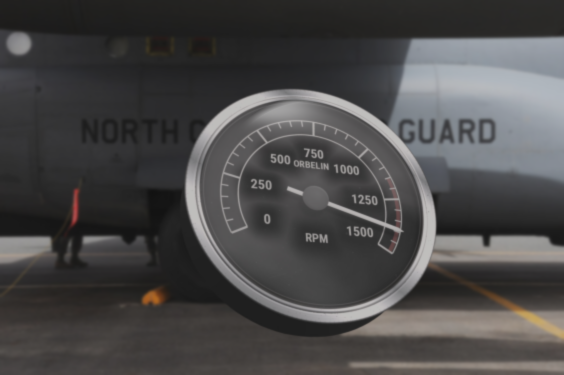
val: 1400 rpm
